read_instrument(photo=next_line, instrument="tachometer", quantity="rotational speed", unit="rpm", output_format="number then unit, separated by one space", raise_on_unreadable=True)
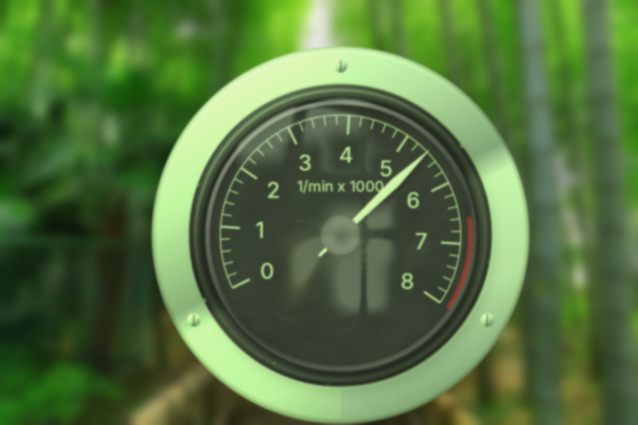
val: 5400 rpm
